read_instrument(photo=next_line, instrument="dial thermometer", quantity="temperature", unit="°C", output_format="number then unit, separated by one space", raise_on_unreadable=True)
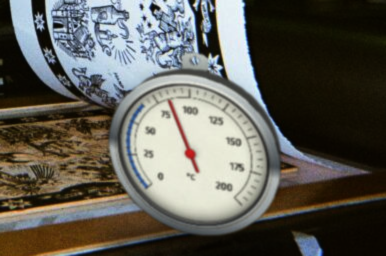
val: 85 °C
